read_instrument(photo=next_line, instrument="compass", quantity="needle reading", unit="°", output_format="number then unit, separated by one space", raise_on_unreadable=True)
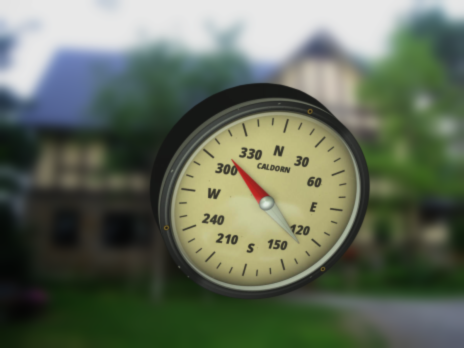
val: 310 °
